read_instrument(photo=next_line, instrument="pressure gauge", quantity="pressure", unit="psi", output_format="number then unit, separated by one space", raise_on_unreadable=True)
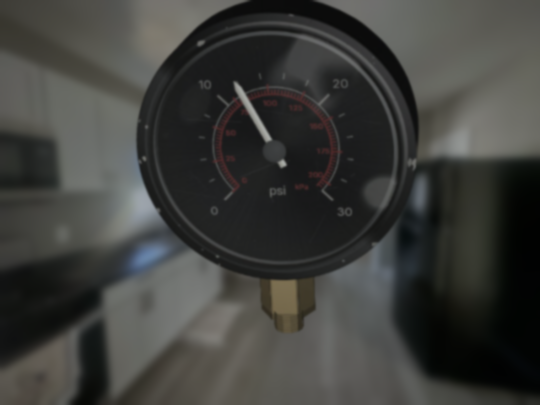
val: 12 psi
